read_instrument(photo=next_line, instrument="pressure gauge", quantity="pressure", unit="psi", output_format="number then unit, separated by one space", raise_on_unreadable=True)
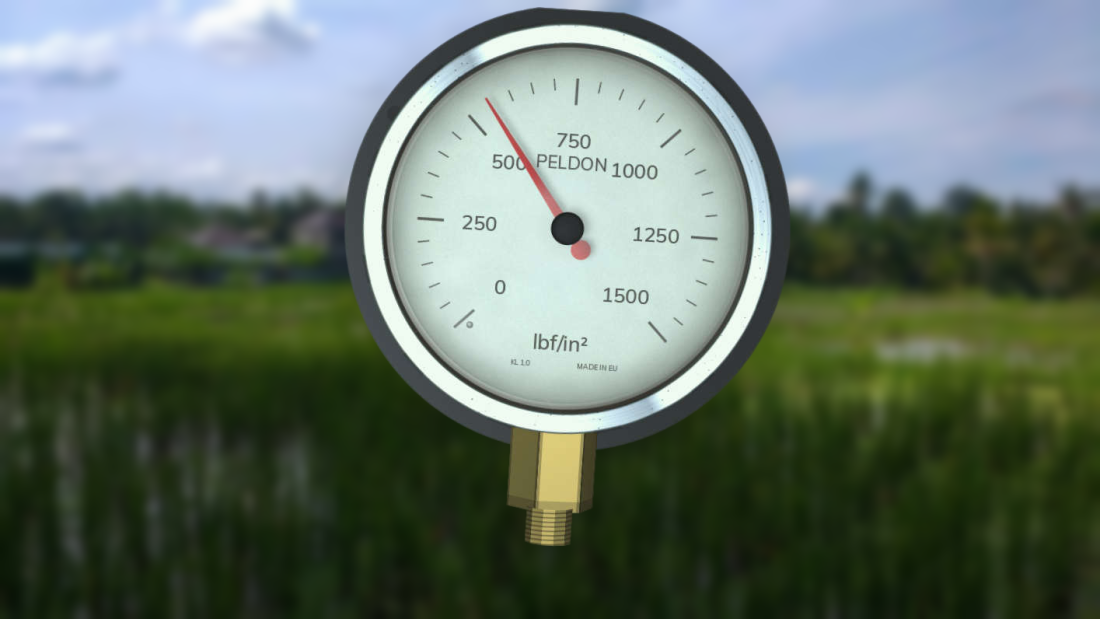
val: 550 psi
